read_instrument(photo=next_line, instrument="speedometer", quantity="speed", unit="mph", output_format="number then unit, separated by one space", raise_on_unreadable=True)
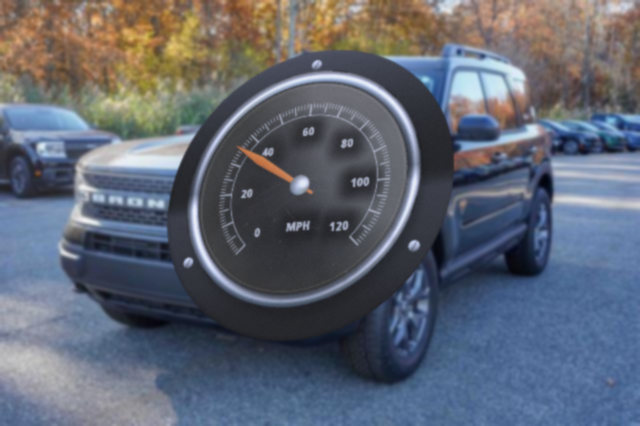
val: 35 mph
